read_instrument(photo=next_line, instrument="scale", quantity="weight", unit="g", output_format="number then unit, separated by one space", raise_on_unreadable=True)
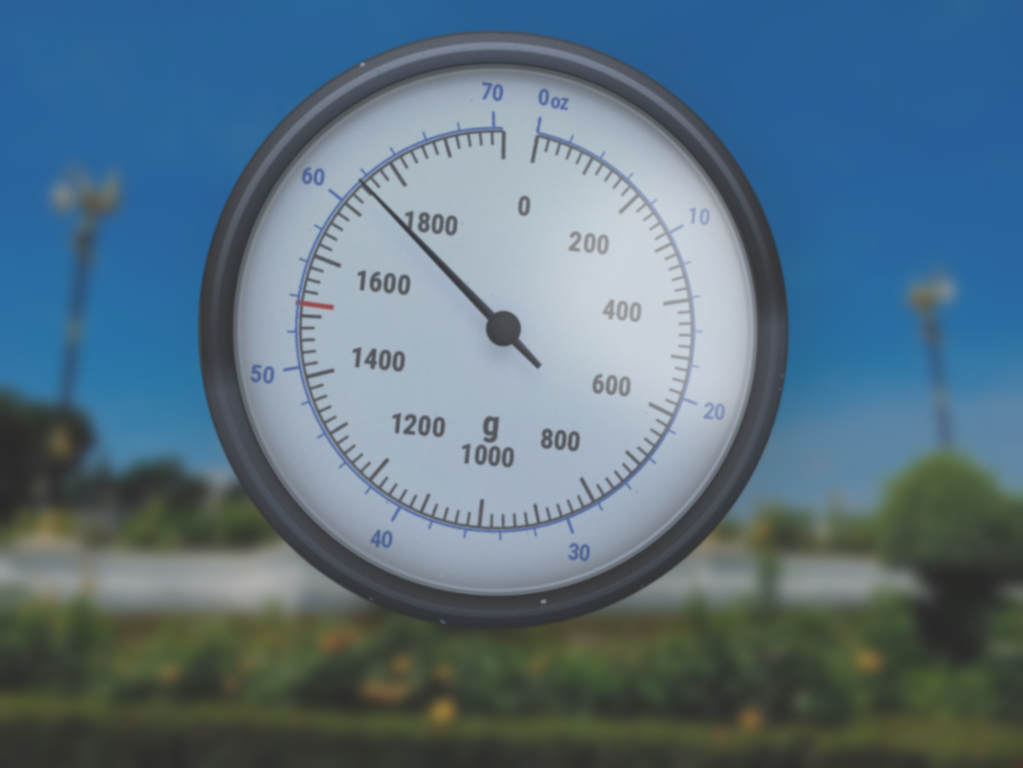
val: 1740 g
